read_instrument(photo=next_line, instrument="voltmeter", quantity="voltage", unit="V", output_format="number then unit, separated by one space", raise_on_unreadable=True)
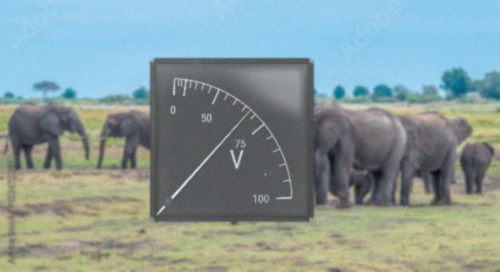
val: 67.5 V
